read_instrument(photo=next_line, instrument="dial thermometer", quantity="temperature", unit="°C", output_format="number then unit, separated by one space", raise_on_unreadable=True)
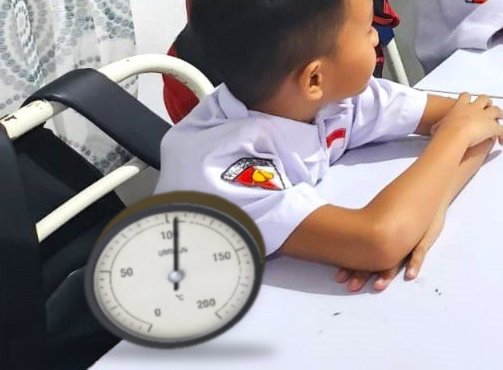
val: 105 °C
